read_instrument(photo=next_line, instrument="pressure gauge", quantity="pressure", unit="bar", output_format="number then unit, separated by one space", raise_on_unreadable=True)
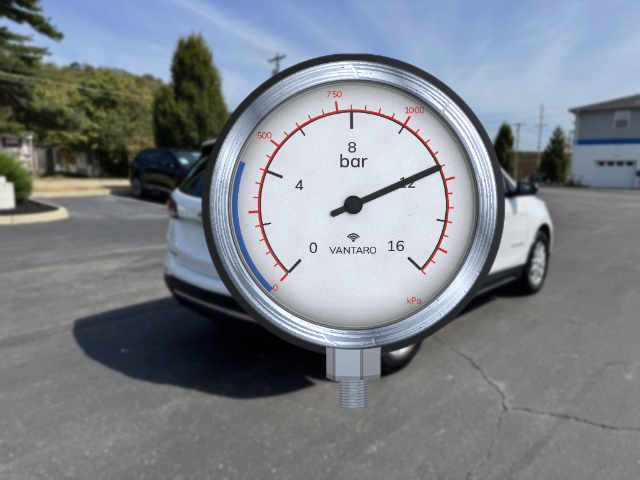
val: 12 bar
